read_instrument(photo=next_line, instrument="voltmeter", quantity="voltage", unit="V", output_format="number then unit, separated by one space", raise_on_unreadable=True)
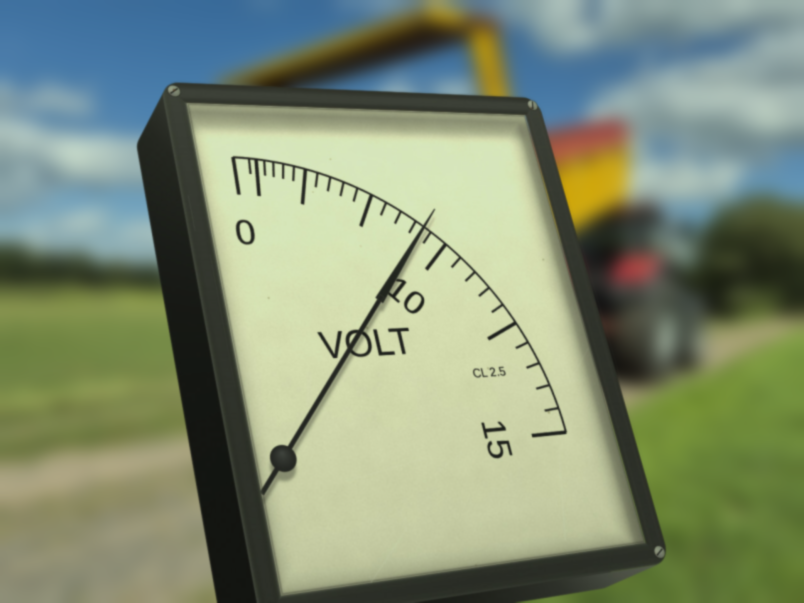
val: 9.25 V
